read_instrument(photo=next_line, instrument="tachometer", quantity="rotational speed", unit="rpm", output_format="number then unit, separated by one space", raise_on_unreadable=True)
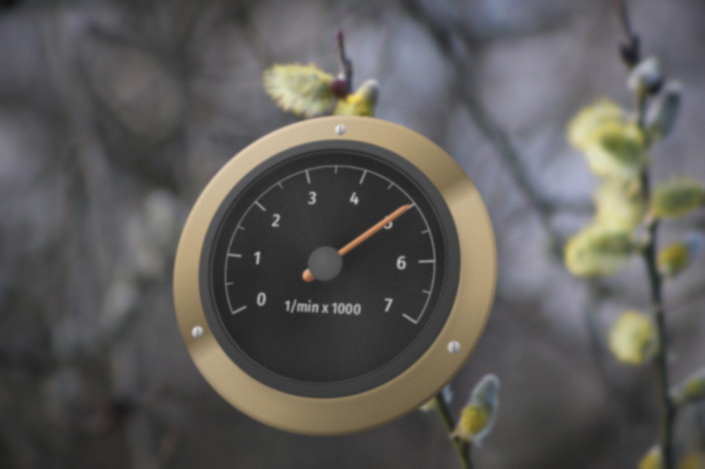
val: 5000 rpm
